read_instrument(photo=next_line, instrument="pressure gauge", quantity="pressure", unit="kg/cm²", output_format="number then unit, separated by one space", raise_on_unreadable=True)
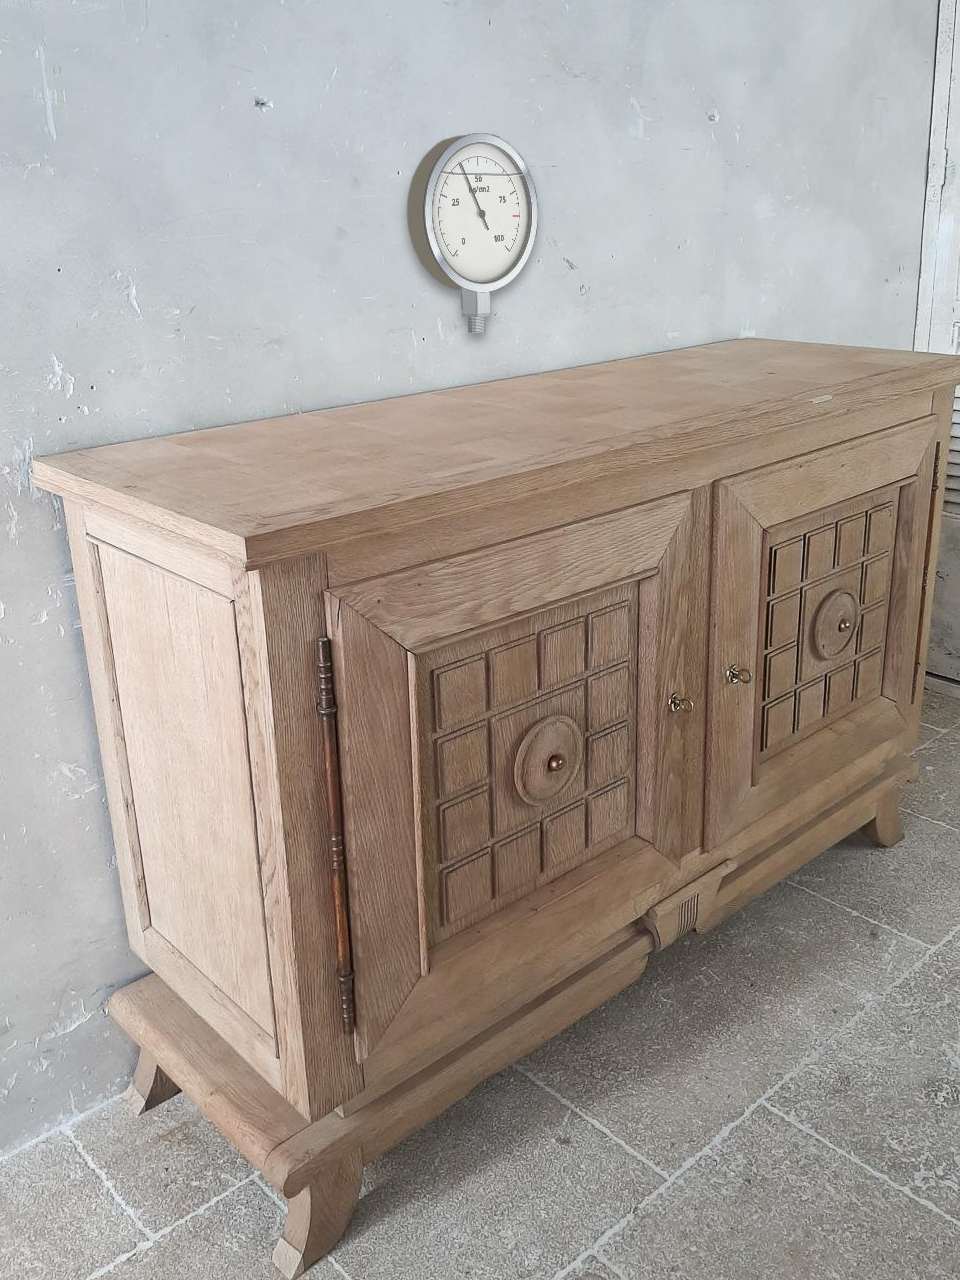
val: 40 kg/cm²
